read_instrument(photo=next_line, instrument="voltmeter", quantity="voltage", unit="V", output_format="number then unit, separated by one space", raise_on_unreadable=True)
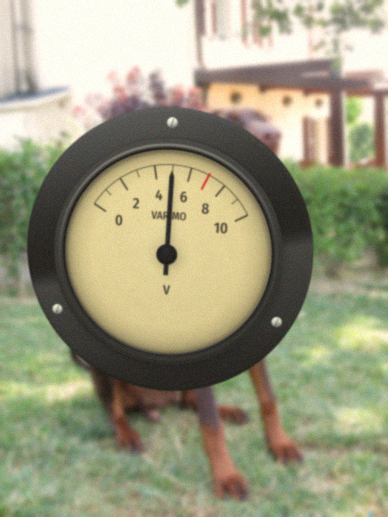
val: 5 V
